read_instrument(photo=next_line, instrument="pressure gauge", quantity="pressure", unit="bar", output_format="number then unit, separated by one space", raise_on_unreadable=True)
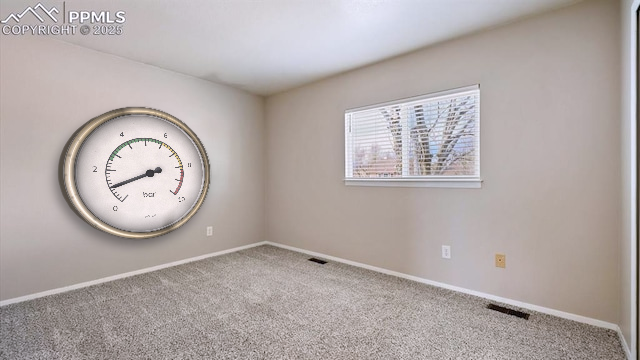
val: 1 bar
